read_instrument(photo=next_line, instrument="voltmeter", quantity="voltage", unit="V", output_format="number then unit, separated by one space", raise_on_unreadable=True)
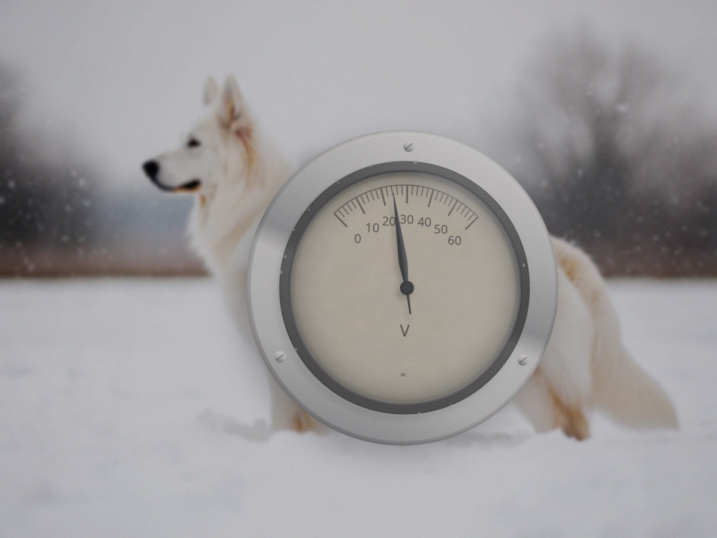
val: 24 V
